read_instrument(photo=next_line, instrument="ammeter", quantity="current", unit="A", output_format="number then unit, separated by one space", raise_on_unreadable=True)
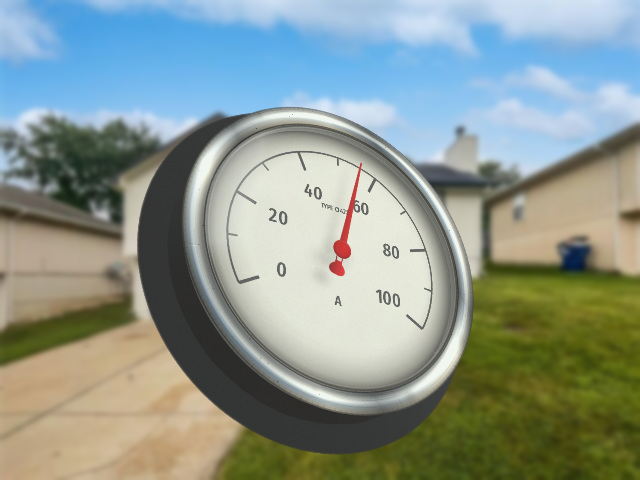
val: 55 A
